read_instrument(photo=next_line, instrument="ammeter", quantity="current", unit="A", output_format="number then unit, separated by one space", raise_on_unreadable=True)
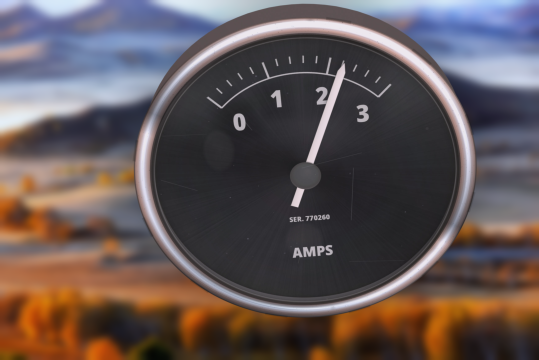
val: 2.2 A
